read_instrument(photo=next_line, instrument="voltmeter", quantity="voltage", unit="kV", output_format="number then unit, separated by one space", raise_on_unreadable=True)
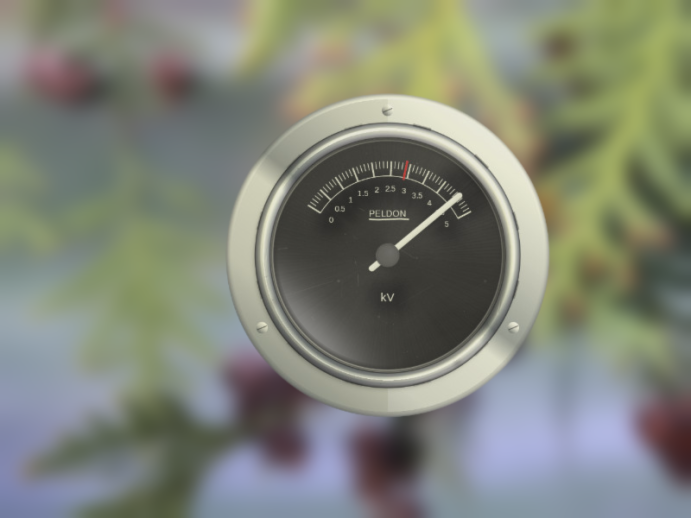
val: 4.5 kV
